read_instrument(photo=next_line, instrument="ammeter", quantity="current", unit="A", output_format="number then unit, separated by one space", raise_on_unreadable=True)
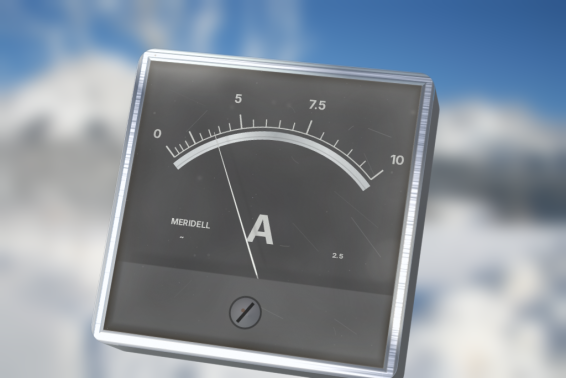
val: 3.75 A
